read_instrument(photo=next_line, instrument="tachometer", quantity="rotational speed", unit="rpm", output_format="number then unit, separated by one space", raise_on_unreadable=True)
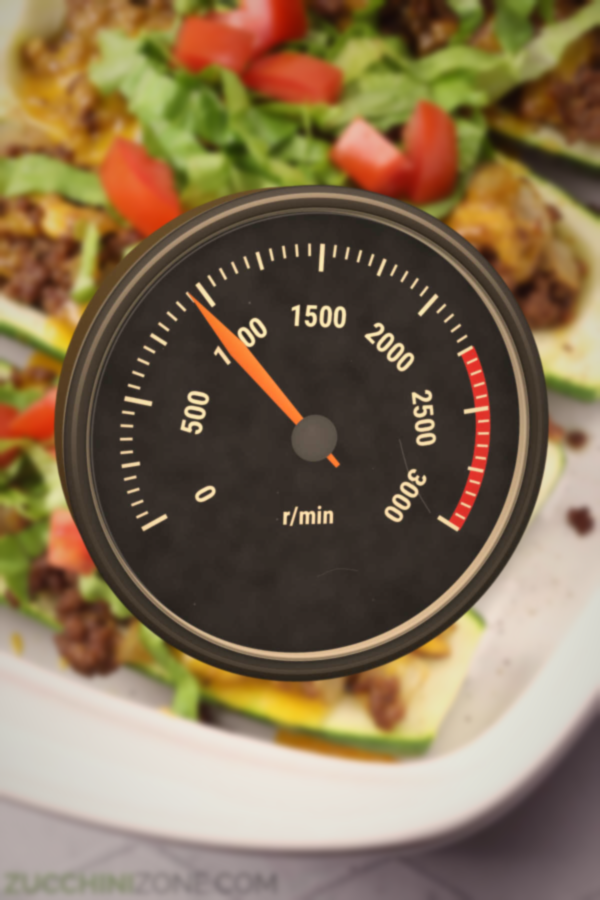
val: 950 rpm
